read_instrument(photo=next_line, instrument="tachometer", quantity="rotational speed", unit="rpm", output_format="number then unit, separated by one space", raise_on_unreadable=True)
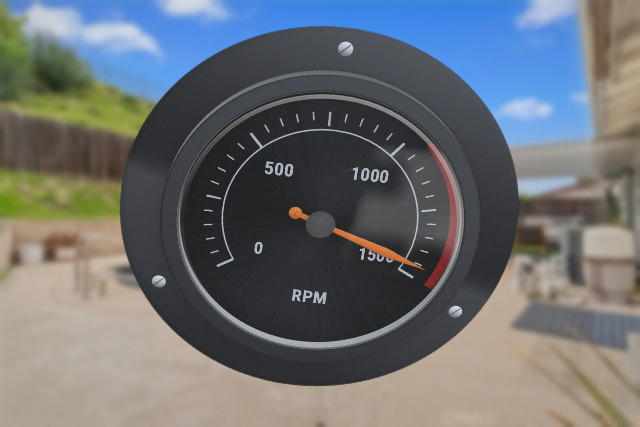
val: 1450 rpm
